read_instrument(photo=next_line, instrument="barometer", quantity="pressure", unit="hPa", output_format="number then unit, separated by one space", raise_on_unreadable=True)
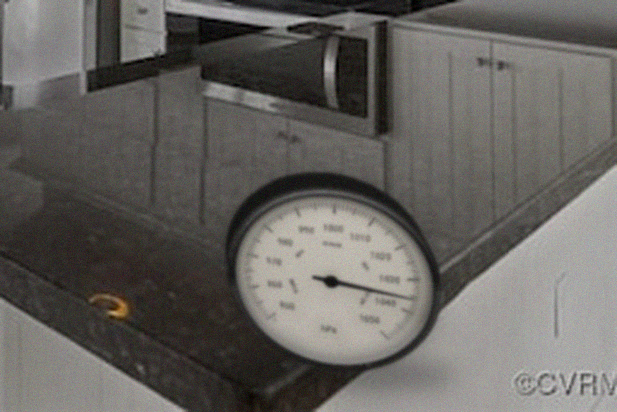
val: 1035 hPa
